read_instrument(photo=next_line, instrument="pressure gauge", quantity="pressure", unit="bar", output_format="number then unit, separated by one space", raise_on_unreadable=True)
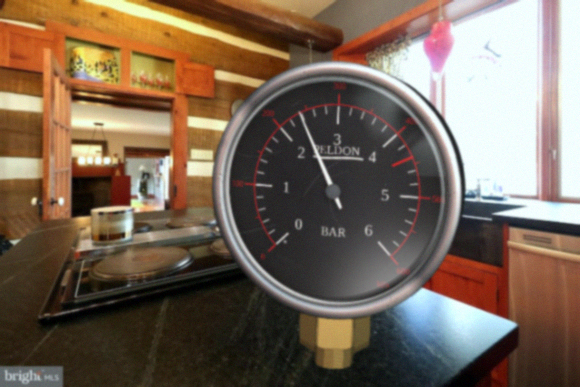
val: 2.4 bar
